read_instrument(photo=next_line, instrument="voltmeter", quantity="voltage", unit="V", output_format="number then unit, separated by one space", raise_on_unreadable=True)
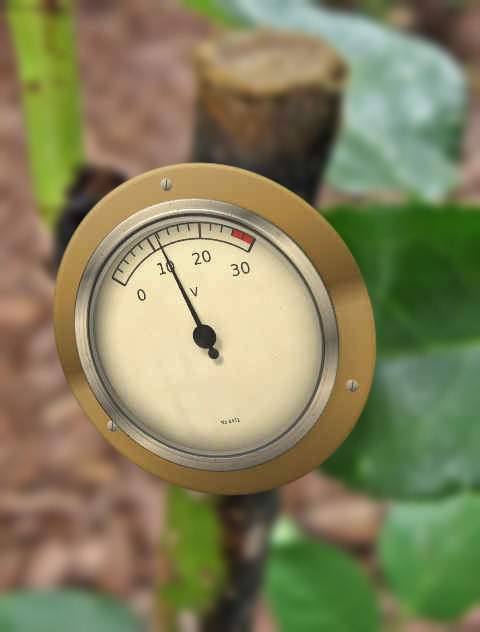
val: 12 V
